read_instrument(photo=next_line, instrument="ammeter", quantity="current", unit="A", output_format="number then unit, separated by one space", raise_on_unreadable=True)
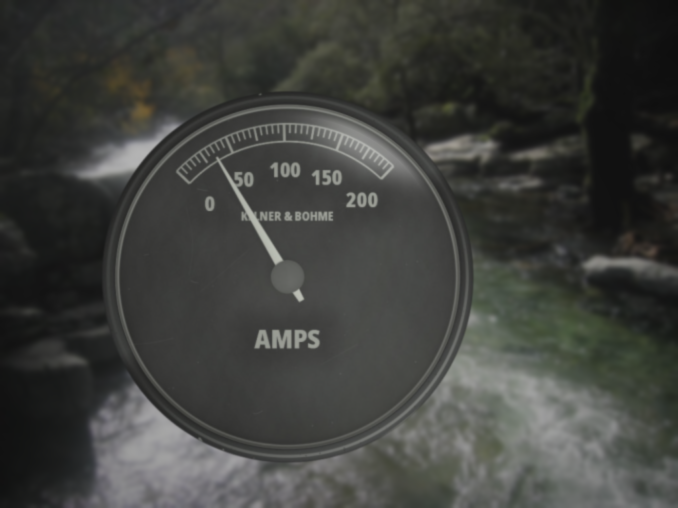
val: 35 A
